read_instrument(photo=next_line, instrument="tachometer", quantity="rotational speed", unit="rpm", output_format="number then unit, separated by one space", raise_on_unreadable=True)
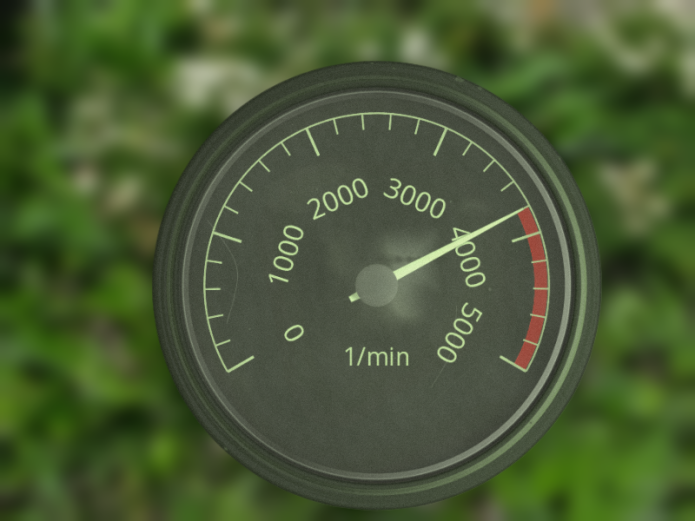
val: 3800 rpm
